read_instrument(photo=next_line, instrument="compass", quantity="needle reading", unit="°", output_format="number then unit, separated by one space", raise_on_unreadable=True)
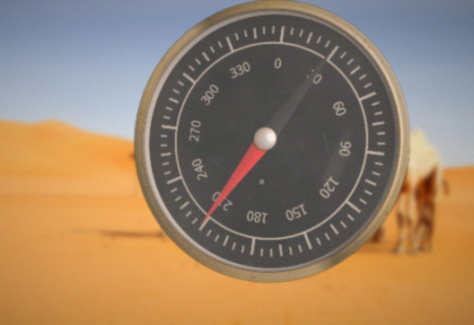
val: 210 °
